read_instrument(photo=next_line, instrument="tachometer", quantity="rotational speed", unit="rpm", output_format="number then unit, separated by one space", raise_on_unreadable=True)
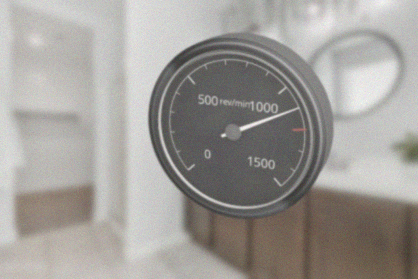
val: 1100 rpm
